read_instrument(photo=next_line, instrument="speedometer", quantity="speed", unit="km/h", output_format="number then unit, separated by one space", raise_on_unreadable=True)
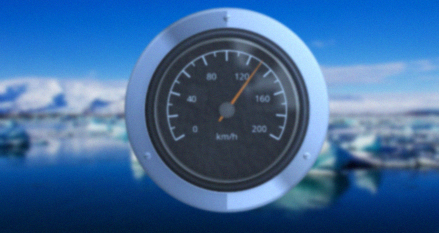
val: 130 km/h
